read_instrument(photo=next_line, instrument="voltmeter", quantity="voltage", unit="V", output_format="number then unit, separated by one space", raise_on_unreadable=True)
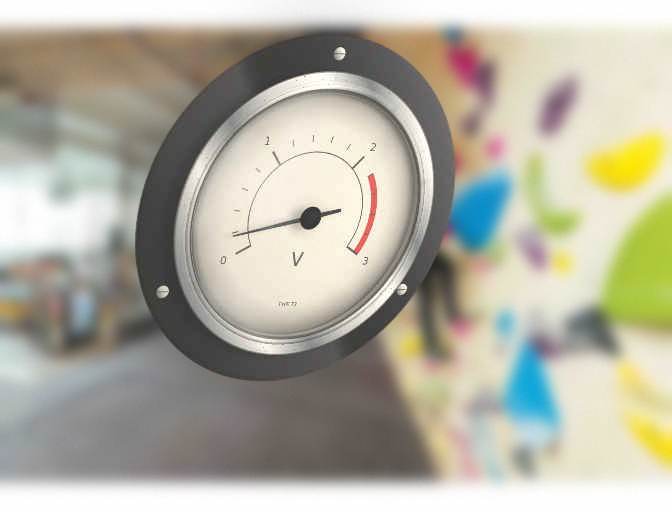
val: 0.2 V
